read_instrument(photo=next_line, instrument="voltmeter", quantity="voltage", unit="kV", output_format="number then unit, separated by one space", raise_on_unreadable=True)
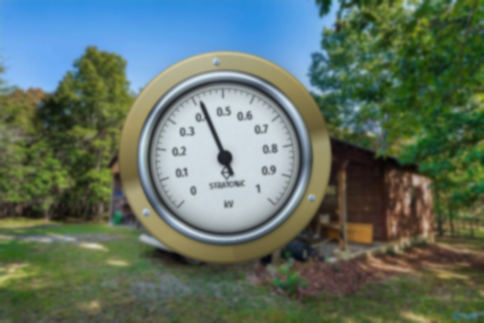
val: 0.42 kV
